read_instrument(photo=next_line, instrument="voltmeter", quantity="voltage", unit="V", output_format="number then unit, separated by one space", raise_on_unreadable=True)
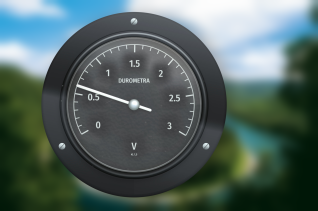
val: 0.6 V
